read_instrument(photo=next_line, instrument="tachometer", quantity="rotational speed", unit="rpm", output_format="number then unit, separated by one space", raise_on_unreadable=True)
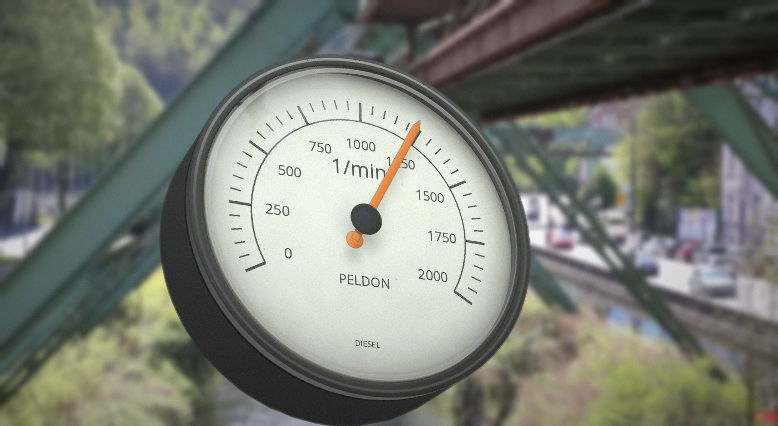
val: 1225 rpm
